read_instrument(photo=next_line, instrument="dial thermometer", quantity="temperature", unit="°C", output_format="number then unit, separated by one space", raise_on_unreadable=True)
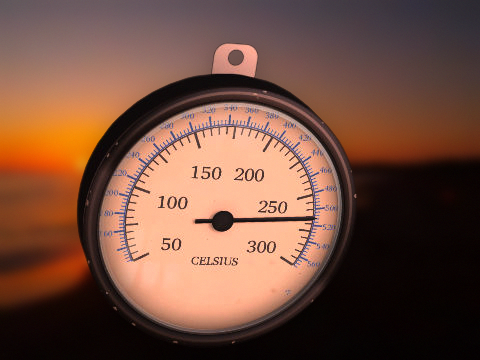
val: 265 °C
